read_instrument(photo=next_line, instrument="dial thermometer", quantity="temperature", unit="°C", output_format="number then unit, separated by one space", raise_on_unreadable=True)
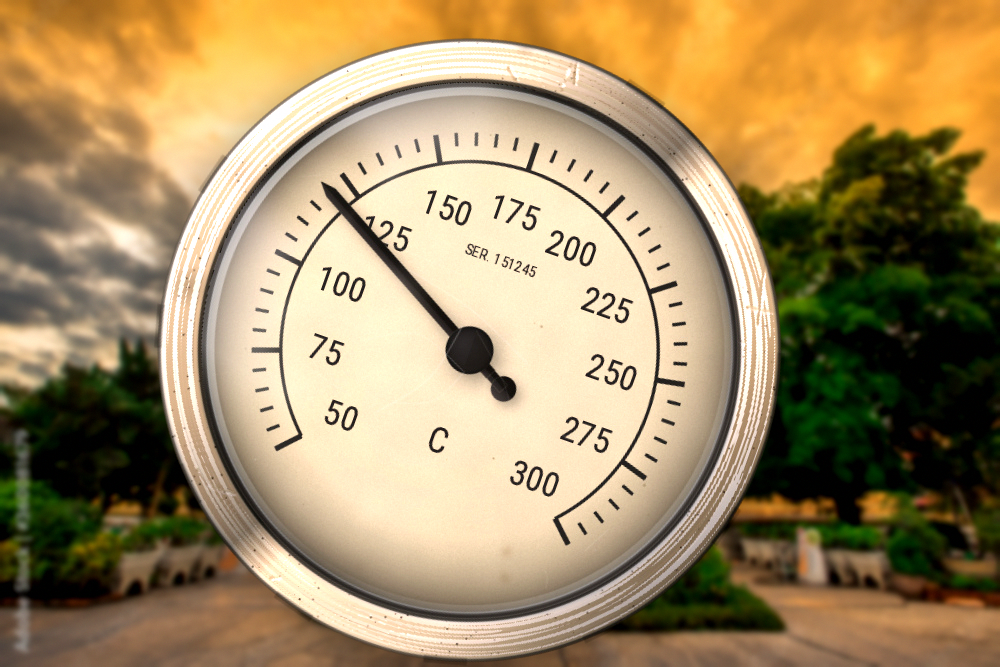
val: 120 °C
